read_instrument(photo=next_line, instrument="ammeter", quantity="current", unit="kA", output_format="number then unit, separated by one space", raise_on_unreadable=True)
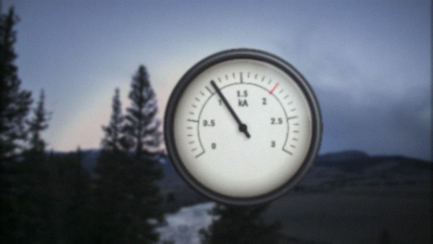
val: 1.1 kA
